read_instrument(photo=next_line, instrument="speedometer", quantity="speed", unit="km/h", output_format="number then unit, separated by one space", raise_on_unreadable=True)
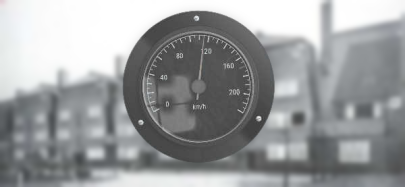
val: 115 km/h
